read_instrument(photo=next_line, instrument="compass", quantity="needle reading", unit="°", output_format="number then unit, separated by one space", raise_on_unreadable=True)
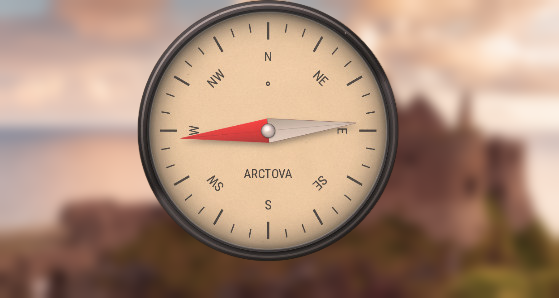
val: 265 °
